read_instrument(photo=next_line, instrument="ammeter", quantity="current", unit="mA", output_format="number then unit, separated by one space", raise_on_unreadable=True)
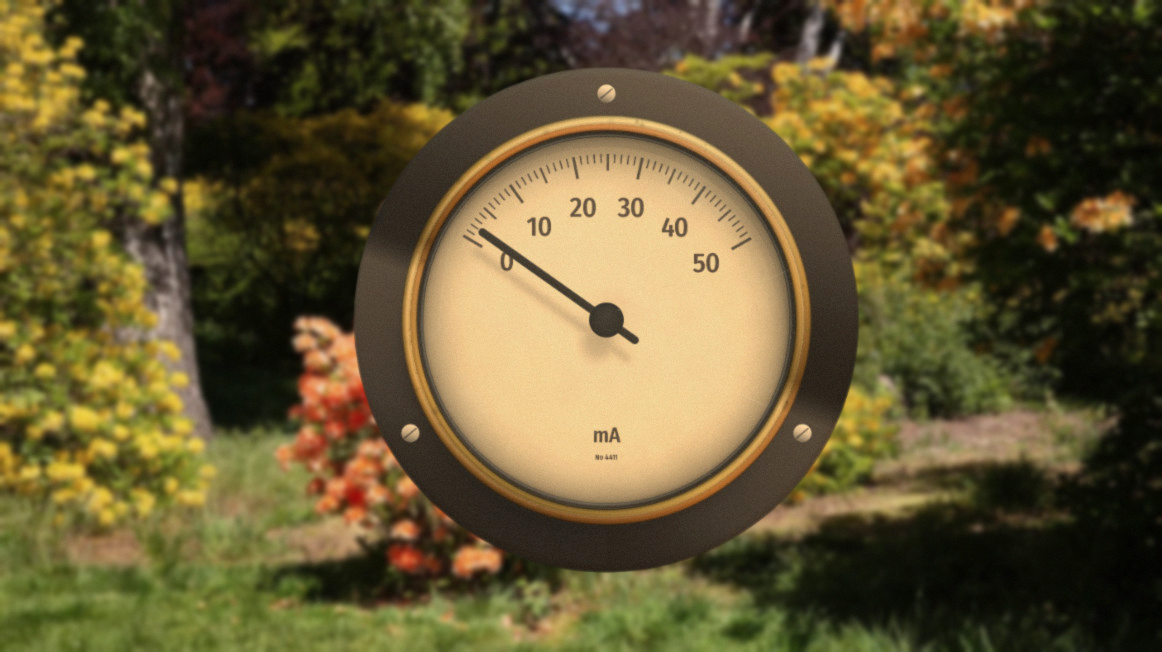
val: 2 mA
